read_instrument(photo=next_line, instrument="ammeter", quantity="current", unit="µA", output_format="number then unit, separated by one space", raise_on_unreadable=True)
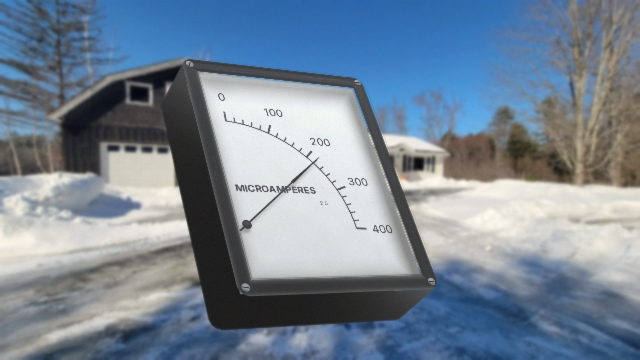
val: 220 µA
